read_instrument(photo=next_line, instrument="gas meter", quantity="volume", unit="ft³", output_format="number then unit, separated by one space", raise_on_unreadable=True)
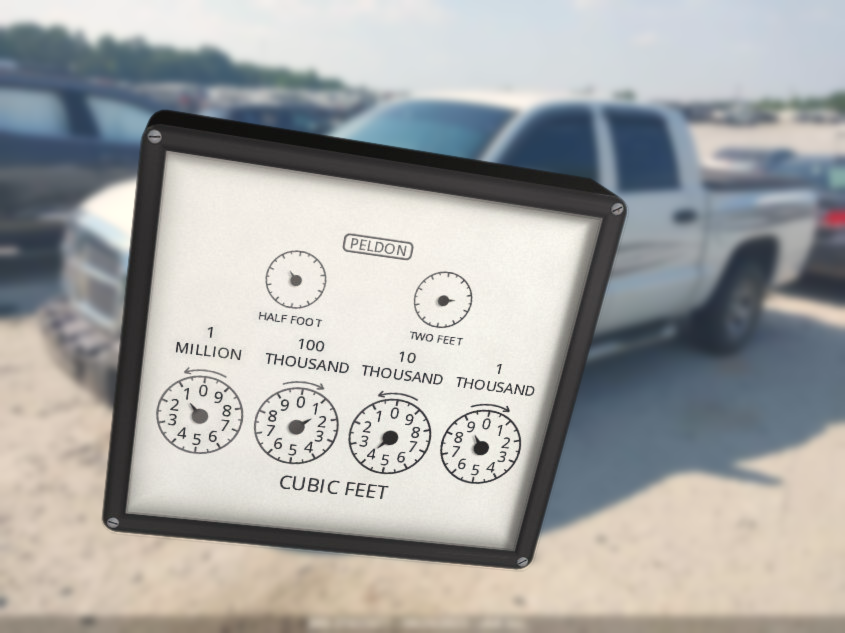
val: 113900 ft³
